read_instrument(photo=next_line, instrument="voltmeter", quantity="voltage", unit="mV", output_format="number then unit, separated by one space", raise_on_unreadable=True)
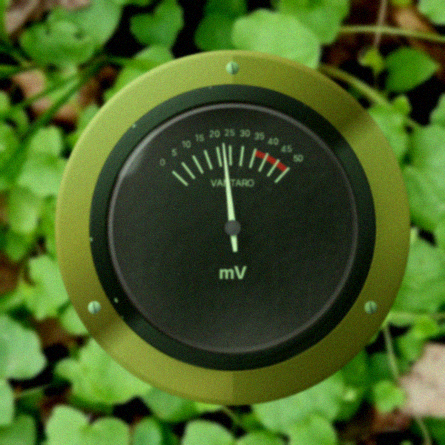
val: 22.5 mV
